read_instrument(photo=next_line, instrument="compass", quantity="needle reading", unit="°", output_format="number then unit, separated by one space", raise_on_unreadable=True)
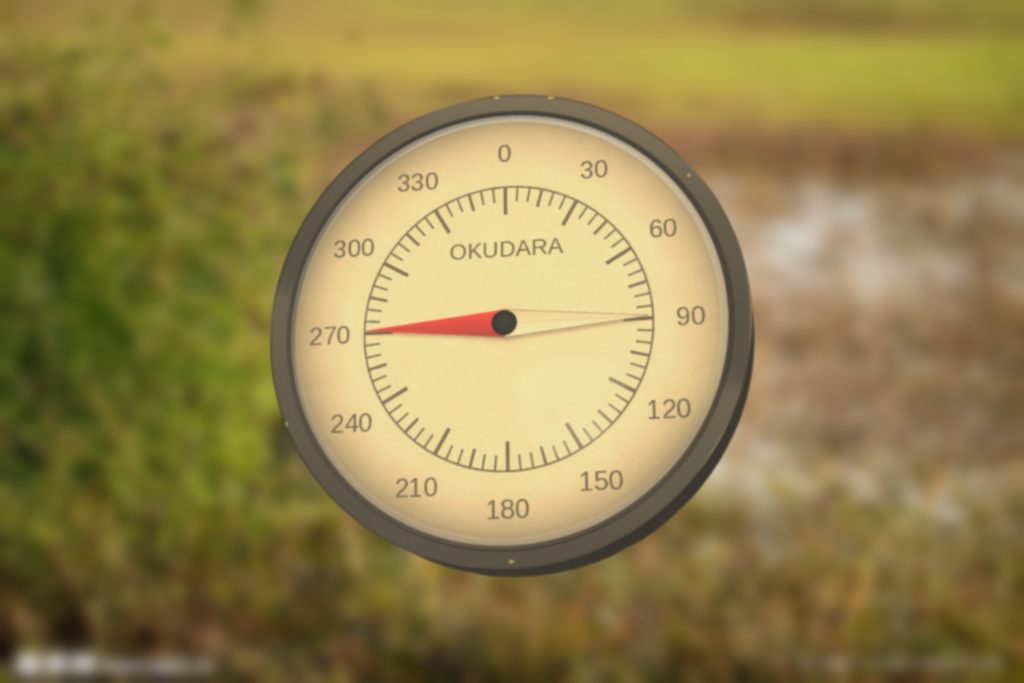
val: 270 °
